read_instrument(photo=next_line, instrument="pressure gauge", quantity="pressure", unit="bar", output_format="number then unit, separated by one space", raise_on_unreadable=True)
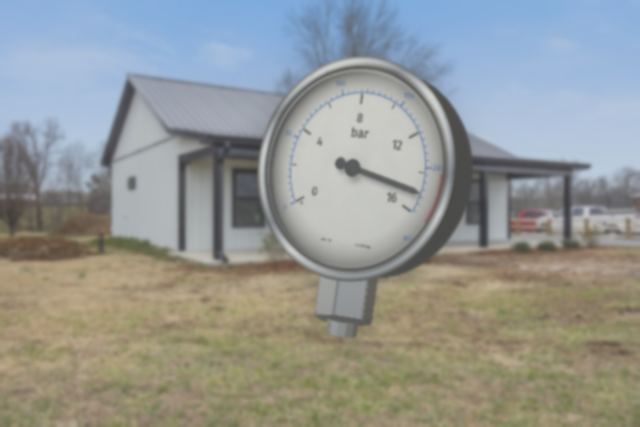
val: 15 bar
